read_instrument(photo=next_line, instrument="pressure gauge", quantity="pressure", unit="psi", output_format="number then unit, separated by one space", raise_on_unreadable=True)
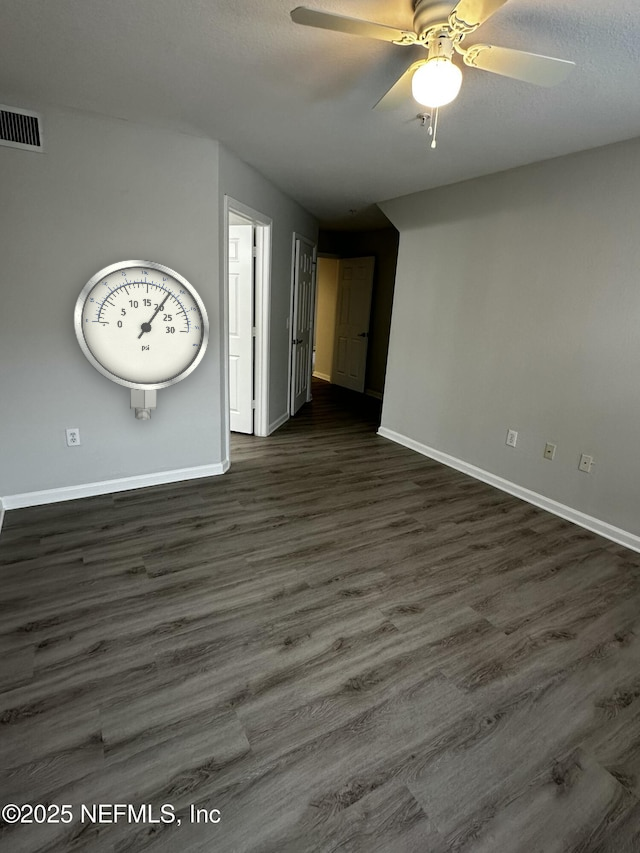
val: 20 psi
